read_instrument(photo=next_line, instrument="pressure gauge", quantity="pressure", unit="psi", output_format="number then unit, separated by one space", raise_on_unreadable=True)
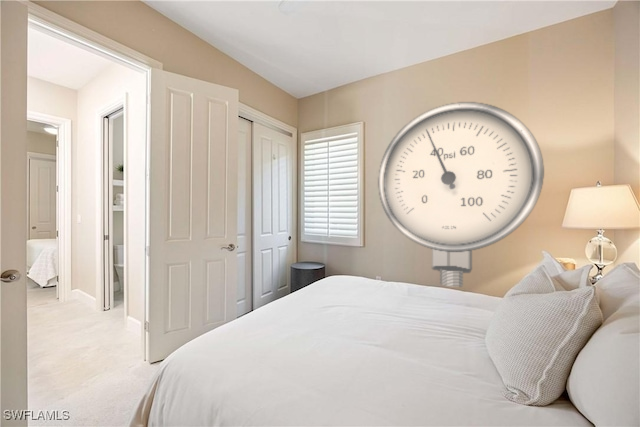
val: 40 psi
